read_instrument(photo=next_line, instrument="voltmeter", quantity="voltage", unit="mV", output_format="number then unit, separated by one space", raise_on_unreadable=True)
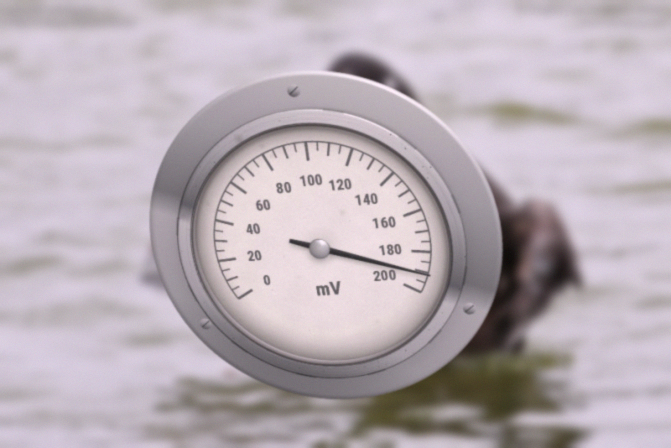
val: 190 mV
